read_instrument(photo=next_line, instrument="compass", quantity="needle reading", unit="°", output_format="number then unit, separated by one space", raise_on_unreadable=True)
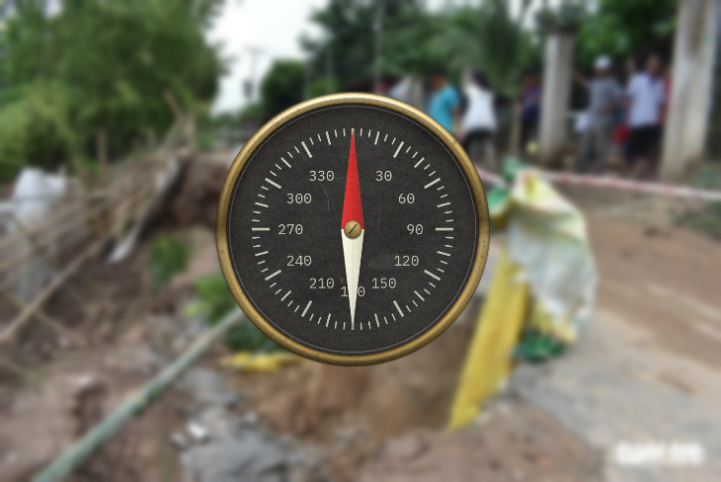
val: 0 °
